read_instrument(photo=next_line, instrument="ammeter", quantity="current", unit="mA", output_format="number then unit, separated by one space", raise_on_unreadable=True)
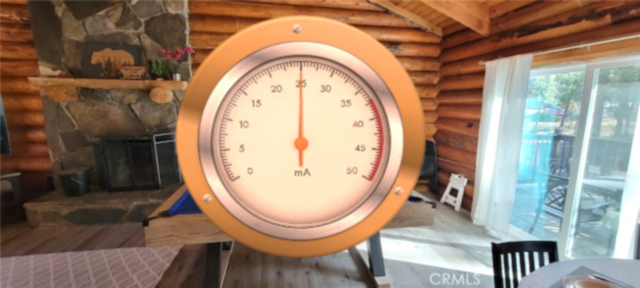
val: 25 mA
